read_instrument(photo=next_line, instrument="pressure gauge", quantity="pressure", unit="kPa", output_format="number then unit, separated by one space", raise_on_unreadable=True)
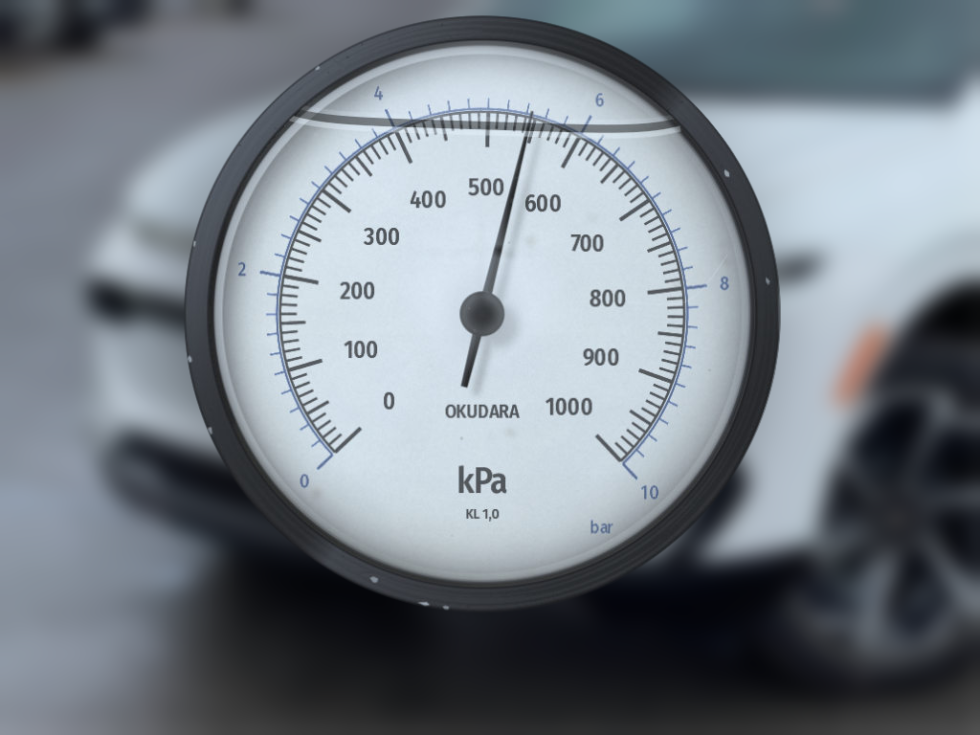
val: 545 kPa
